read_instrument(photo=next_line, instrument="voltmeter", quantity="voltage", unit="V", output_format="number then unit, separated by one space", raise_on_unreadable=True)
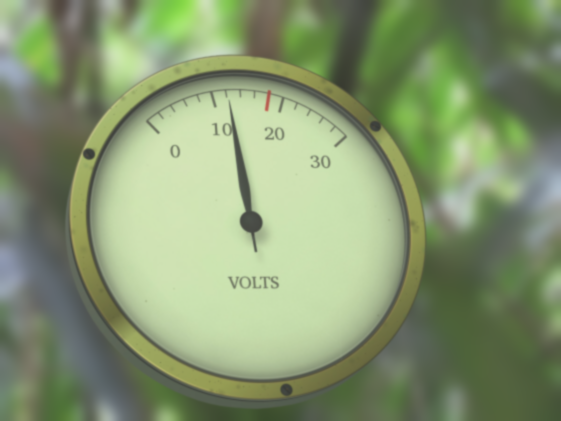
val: 12 V
